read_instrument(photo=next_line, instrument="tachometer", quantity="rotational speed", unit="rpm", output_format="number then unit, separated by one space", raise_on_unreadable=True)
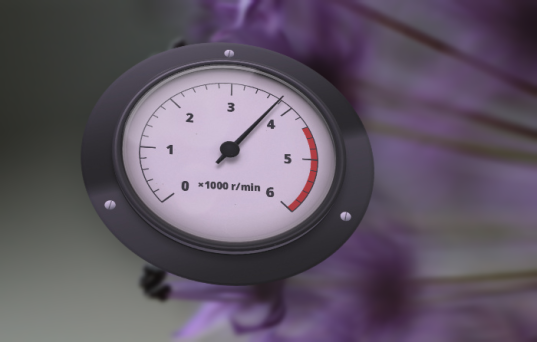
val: 3800 rpm
